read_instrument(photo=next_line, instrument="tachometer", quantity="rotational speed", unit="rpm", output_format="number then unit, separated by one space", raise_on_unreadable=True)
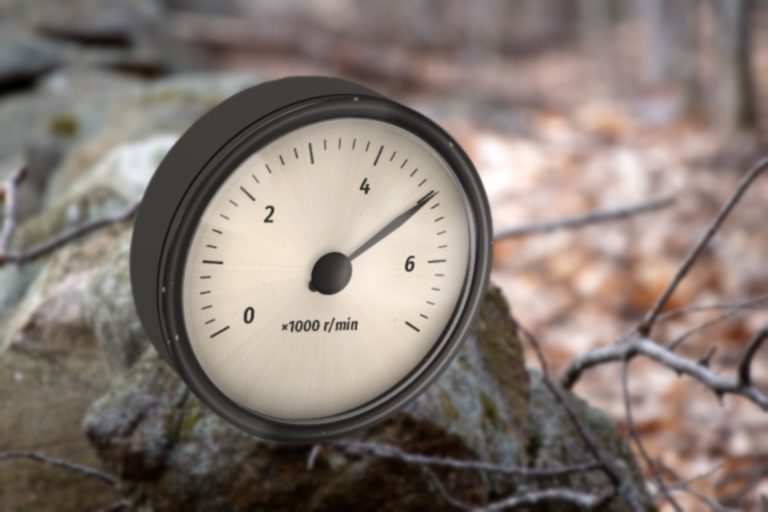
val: 5000 rpm
